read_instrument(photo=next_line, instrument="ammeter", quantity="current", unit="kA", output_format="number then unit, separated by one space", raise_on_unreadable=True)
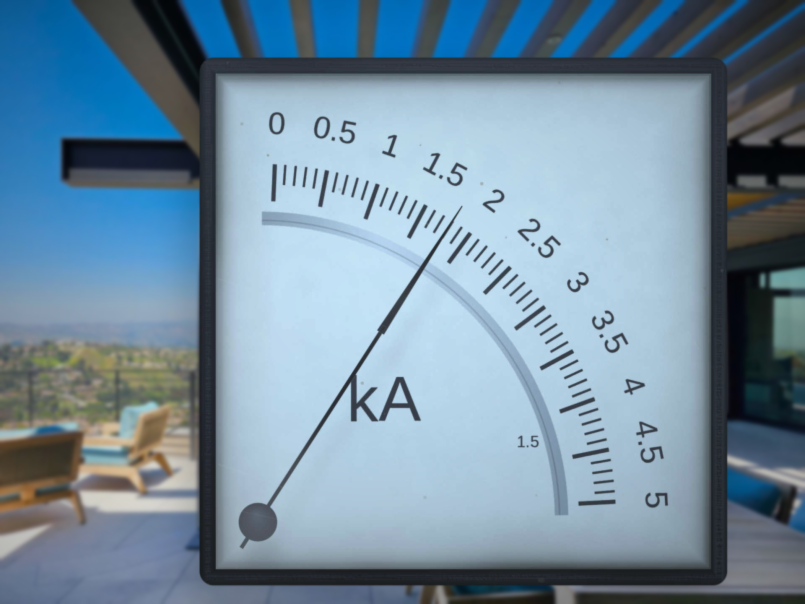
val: 1.8 kA
